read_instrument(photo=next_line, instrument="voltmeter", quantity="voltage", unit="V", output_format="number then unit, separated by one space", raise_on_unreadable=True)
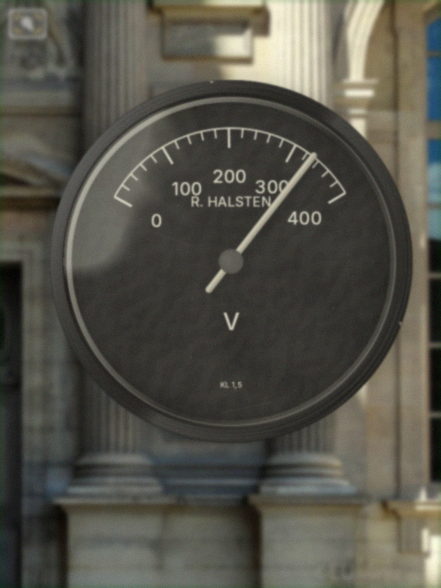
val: 330 V
